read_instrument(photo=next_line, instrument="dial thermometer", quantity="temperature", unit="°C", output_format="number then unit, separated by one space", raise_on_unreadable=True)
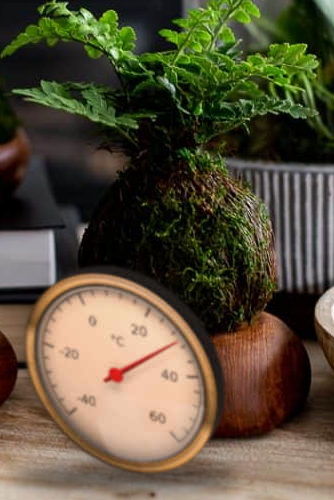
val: 30 °C
